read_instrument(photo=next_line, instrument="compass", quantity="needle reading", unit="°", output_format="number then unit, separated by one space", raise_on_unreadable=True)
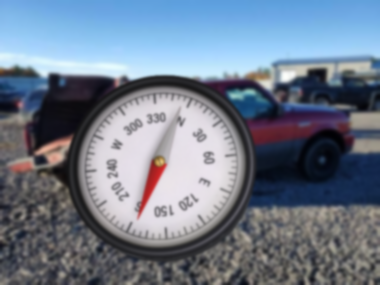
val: 175 °
